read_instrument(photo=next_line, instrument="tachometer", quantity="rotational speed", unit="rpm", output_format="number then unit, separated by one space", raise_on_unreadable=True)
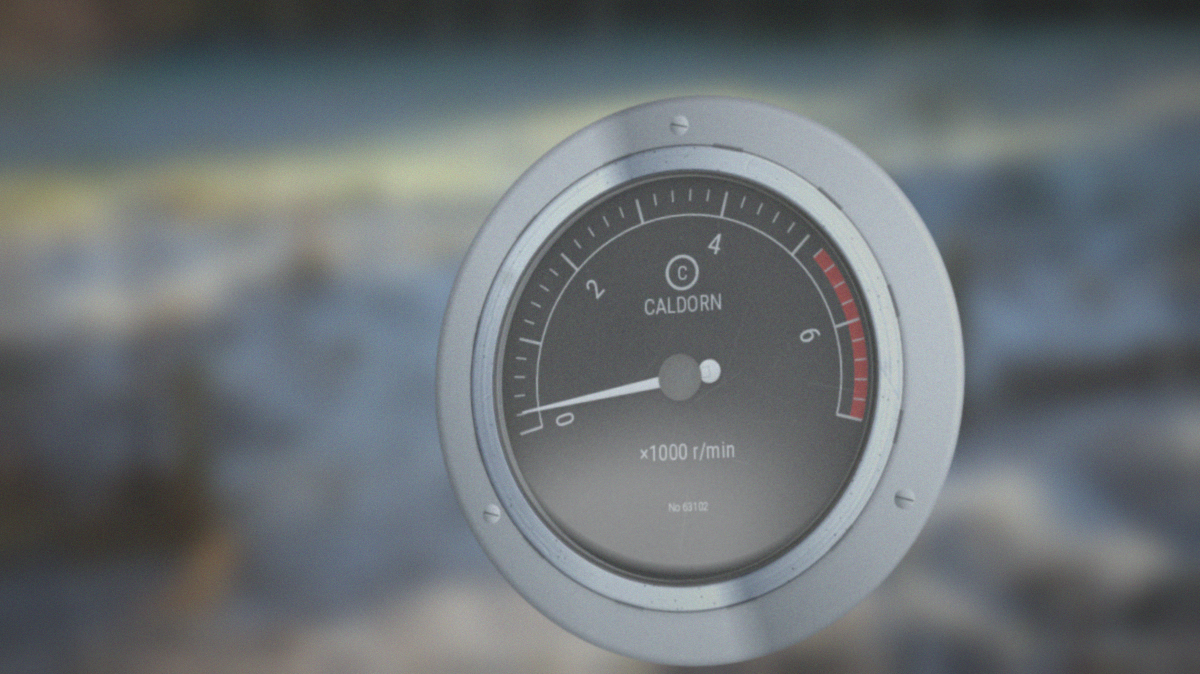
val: 200 rpm
